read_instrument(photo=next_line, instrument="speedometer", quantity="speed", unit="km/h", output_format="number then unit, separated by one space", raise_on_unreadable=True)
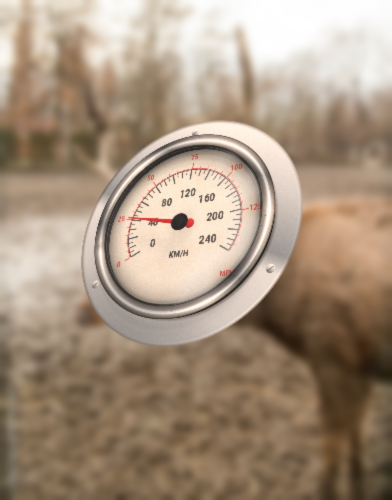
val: 40 km/h
